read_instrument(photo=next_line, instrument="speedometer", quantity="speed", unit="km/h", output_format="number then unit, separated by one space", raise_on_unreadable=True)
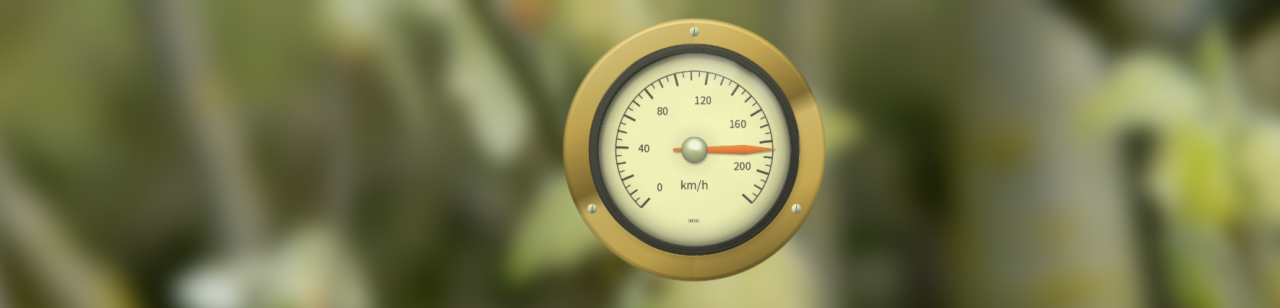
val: 185 km/h
